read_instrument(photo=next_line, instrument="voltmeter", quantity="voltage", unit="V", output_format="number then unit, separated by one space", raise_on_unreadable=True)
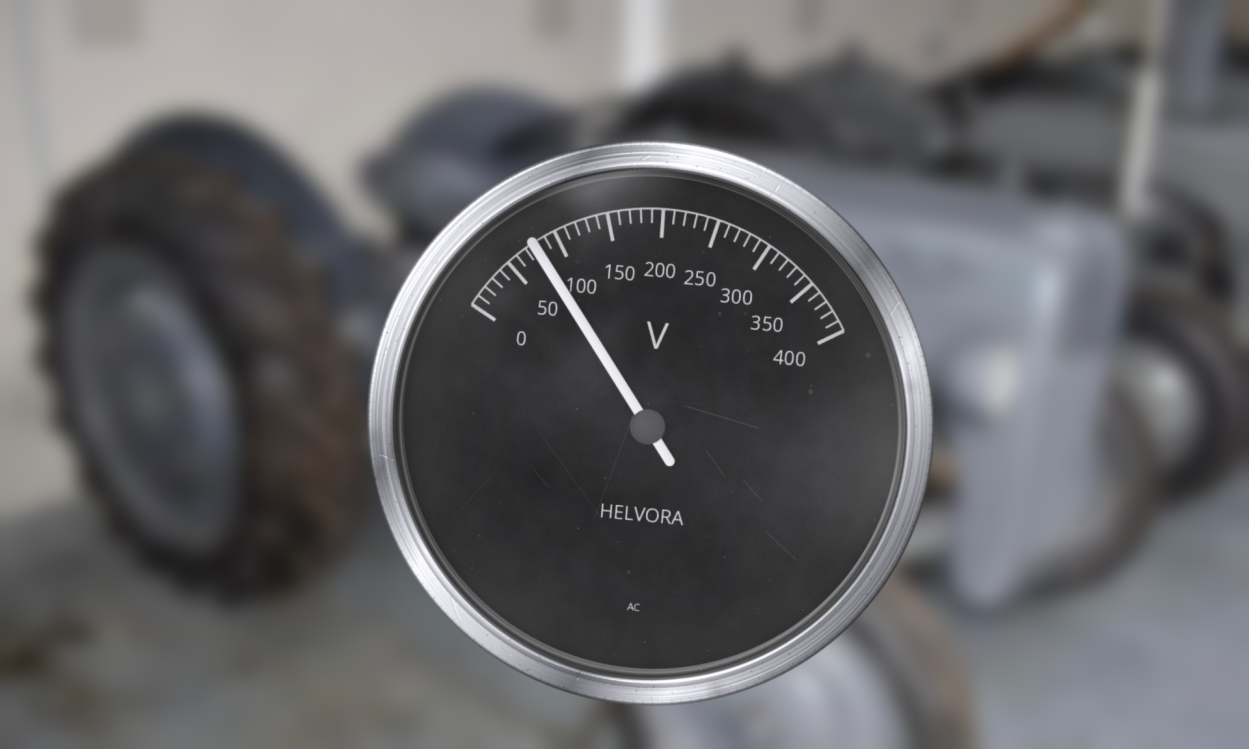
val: 80 V
